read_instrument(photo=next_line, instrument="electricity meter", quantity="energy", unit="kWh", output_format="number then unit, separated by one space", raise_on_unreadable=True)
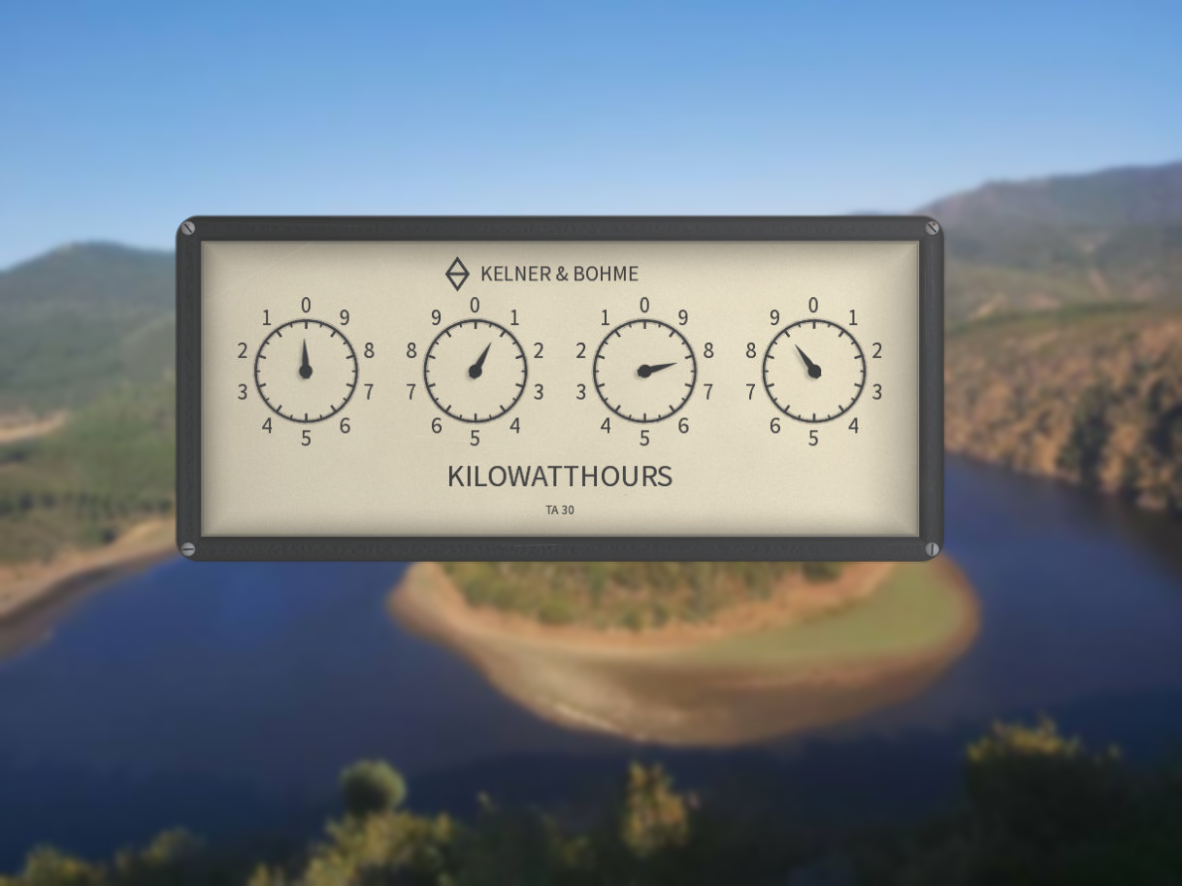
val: 79 kWh
